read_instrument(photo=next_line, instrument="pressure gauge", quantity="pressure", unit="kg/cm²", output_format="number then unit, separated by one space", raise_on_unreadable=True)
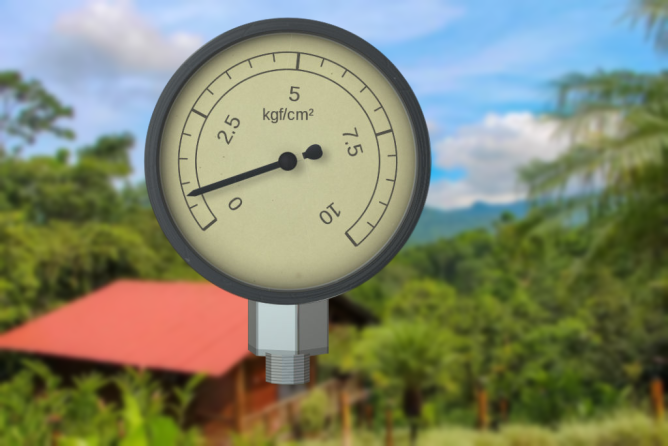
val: 0.75 kg/cm²
